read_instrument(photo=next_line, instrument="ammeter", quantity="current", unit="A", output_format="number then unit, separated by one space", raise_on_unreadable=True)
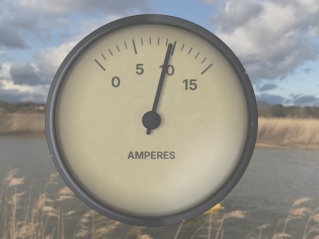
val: 9.5 A
